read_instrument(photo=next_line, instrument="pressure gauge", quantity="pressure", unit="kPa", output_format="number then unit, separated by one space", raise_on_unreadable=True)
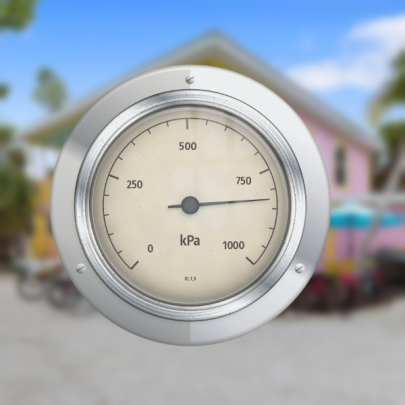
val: 825 kPa
